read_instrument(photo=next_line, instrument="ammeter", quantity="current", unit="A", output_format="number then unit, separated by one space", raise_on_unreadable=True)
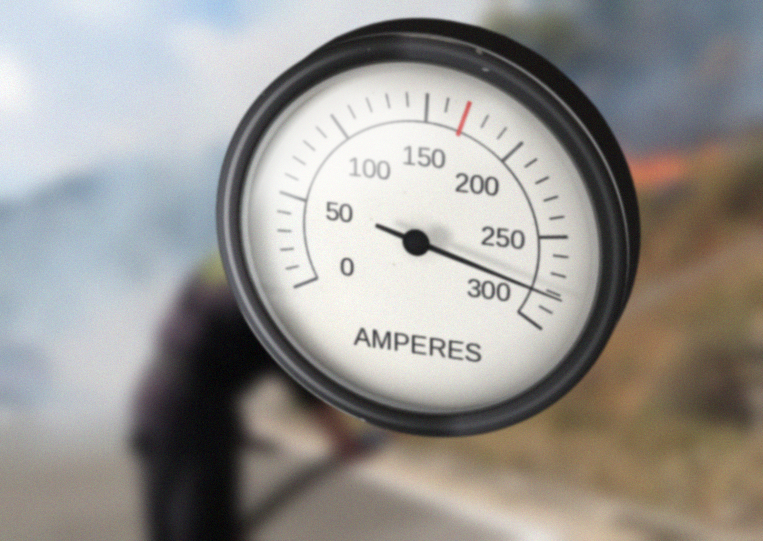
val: 280 A
